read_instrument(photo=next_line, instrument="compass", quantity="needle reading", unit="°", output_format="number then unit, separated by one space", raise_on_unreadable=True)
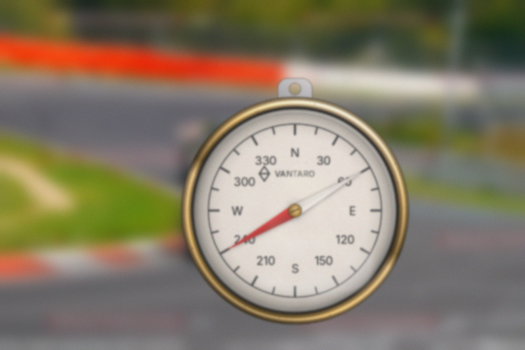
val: 240 °
